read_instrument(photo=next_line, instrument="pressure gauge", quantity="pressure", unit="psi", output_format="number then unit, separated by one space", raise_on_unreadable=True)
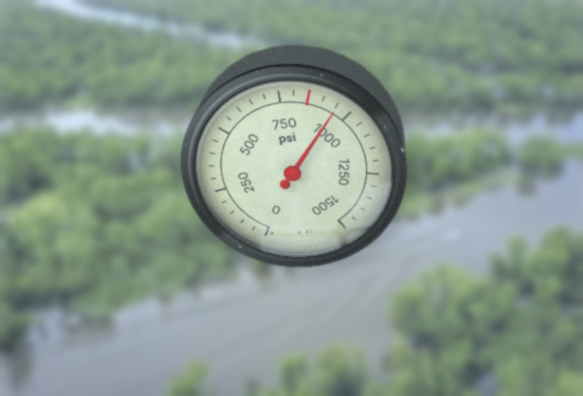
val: 950 psi
